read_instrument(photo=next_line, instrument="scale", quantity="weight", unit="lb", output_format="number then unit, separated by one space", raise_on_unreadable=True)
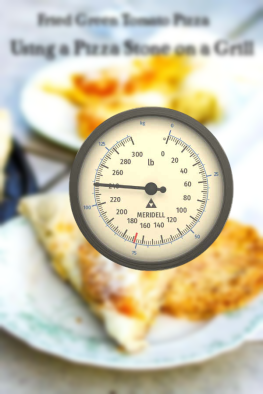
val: 240 lb
